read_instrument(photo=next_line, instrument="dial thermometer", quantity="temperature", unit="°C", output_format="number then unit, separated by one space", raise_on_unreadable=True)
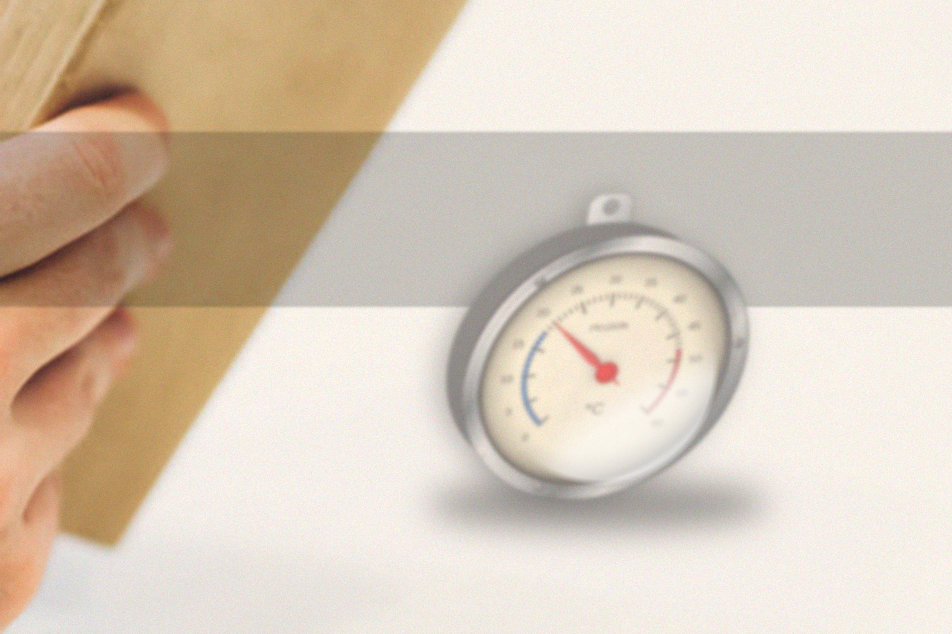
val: 20 °C
